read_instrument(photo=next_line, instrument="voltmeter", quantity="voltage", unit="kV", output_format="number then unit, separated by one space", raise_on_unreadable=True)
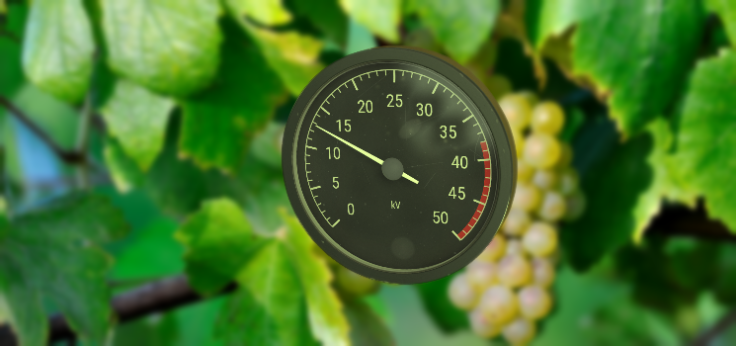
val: 13 kV
